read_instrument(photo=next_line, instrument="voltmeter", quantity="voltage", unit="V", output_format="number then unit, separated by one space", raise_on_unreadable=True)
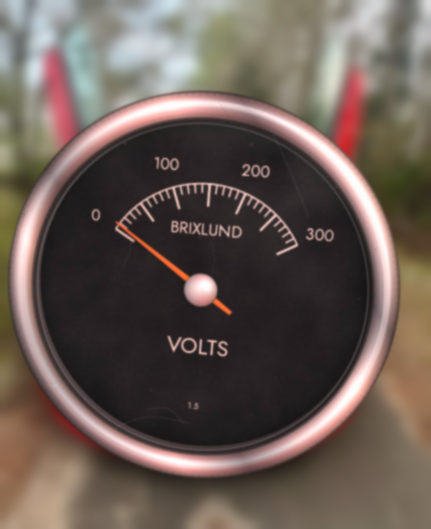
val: 10 V
